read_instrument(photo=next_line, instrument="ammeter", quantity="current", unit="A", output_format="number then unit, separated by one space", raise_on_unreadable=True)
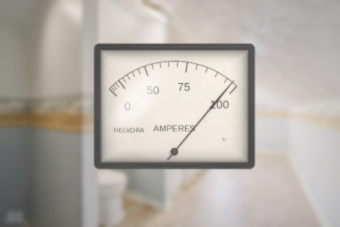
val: 97.5 A
